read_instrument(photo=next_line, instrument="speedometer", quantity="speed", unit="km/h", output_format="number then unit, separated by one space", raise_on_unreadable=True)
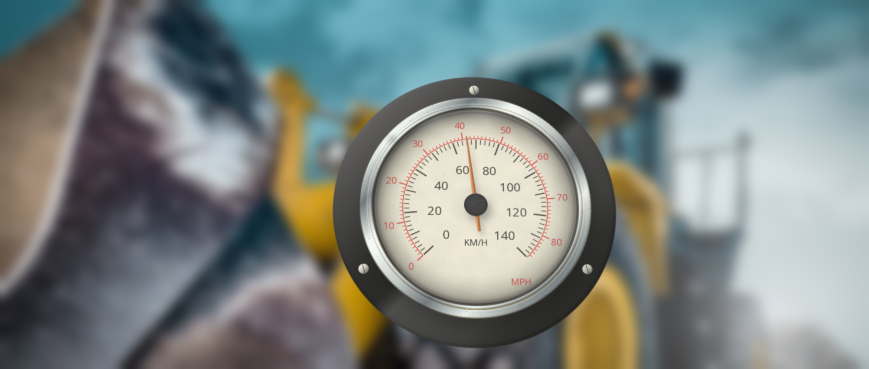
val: 66 km/h
